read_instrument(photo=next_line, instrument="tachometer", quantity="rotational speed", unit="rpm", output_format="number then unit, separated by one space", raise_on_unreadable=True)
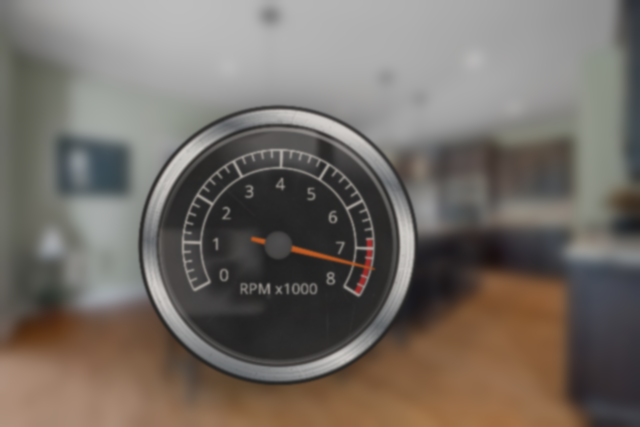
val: 7400 rpm
